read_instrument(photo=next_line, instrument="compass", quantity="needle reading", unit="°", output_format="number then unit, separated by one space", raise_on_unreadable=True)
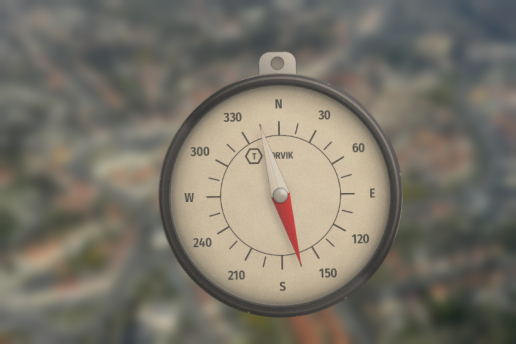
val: 165 °
